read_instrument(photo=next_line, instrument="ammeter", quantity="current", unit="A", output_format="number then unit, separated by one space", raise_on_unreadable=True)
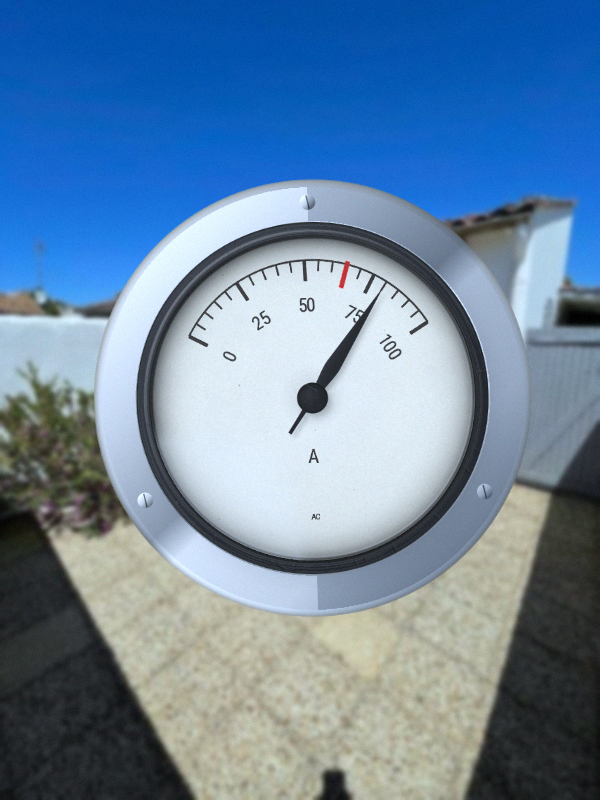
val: 80 A
